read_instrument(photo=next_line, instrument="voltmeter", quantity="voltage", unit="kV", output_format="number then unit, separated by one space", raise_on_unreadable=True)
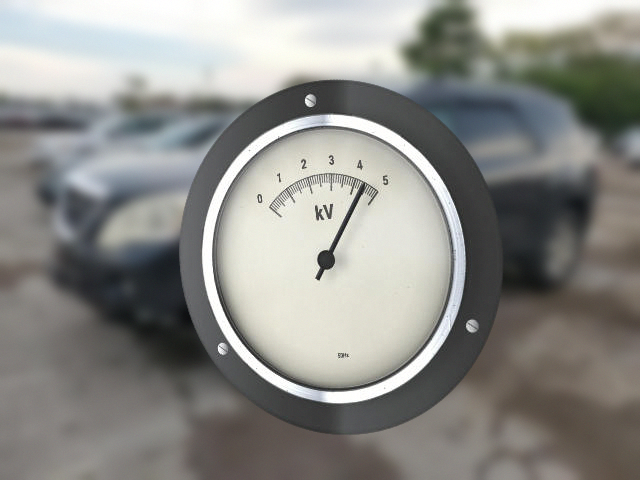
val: 4.5 kV
